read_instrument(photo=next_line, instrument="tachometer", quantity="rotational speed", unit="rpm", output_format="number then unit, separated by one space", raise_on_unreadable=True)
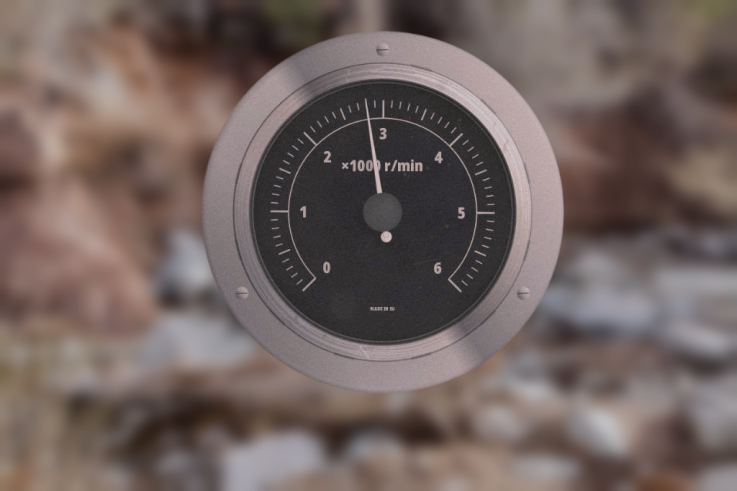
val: 2800 rpm
